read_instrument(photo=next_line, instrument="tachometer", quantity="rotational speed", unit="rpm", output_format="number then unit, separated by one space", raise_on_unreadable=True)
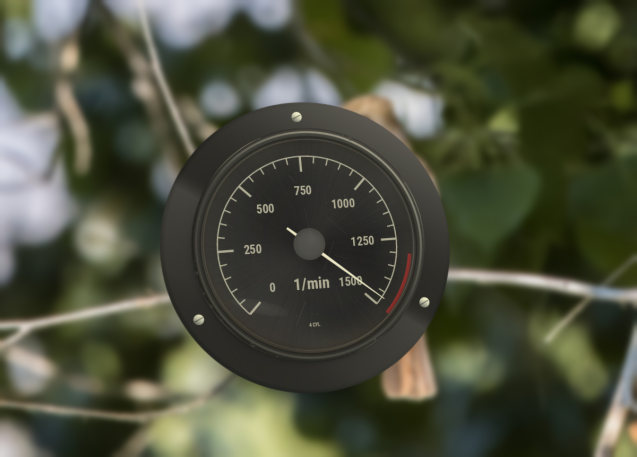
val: 1475 rpm
